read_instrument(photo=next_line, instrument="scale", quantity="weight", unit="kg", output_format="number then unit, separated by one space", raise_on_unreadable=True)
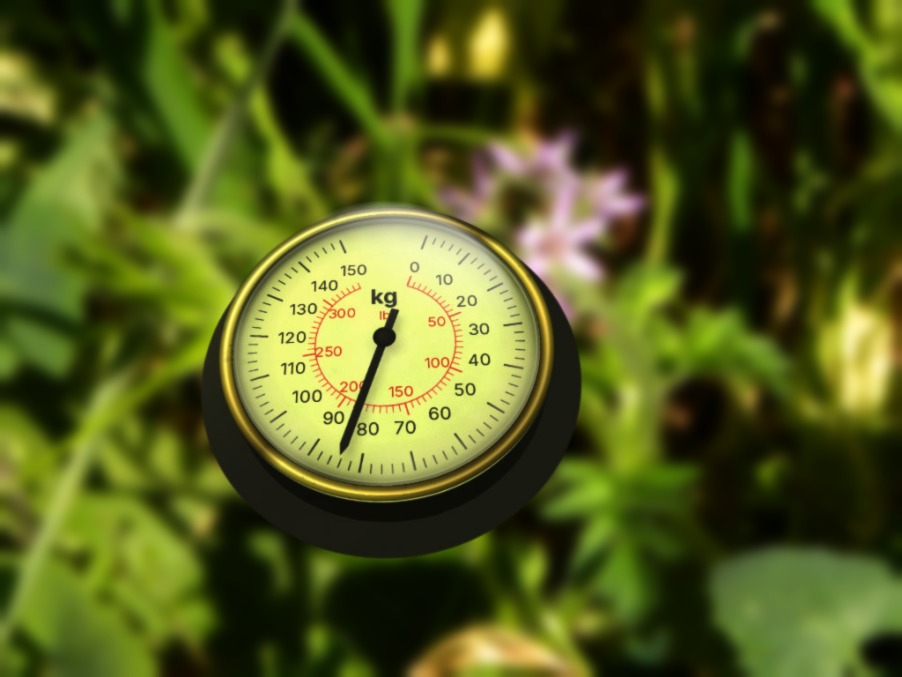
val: 84 kg
